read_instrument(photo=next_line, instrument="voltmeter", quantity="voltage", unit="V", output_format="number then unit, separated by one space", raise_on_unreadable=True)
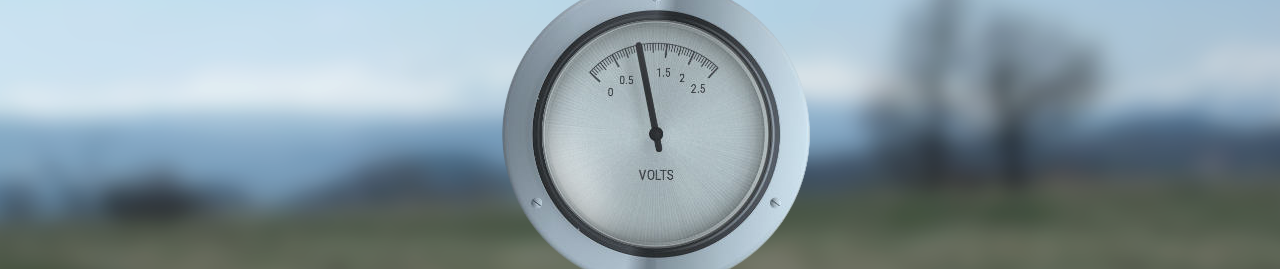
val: 1 V
